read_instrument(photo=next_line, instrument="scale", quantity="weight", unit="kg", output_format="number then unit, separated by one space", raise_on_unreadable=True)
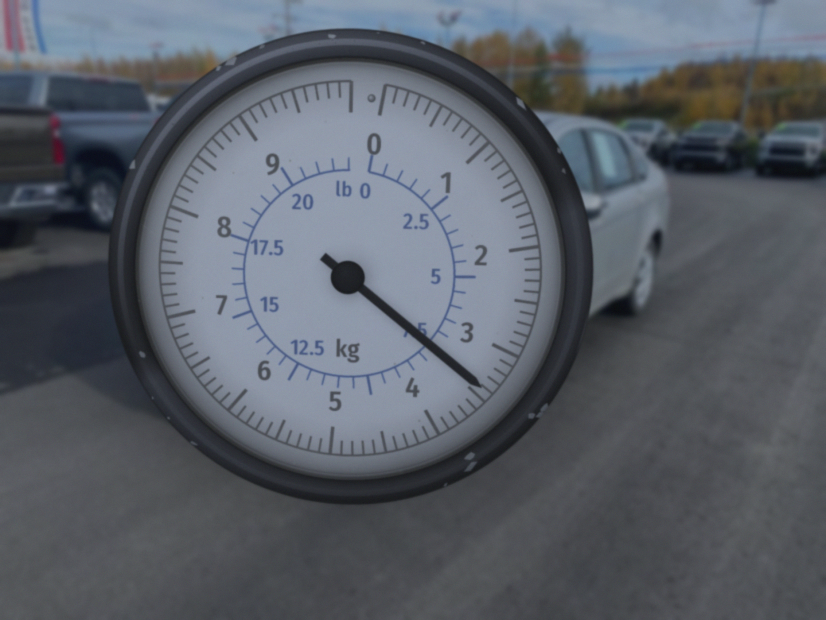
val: 3.4 kg
